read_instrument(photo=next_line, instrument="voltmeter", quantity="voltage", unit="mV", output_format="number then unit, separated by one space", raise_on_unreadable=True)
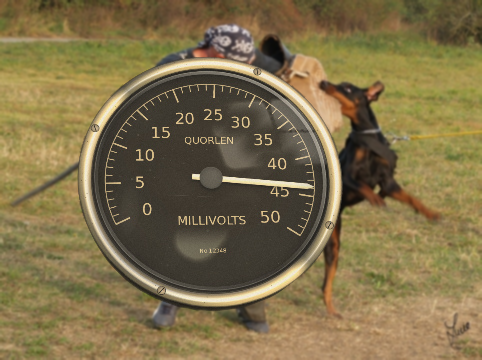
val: 44 mV
